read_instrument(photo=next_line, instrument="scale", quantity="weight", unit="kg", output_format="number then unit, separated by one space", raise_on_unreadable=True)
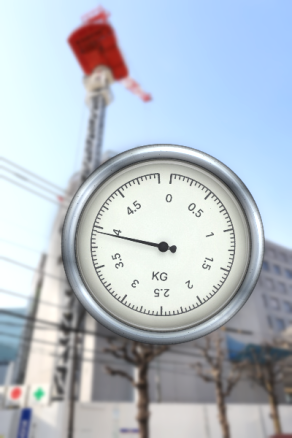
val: 3.95 kg
